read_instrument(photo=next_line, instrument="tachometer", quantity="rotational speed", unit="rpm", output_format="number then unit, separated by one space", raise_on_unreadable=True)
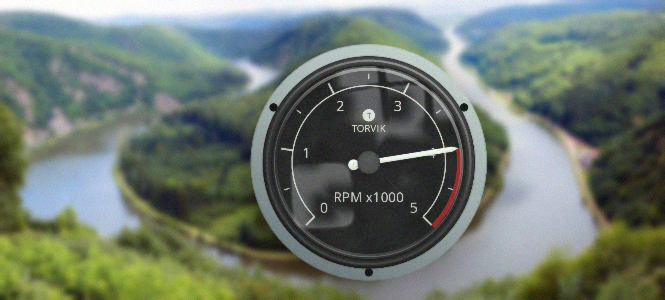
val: 4000 rpm
